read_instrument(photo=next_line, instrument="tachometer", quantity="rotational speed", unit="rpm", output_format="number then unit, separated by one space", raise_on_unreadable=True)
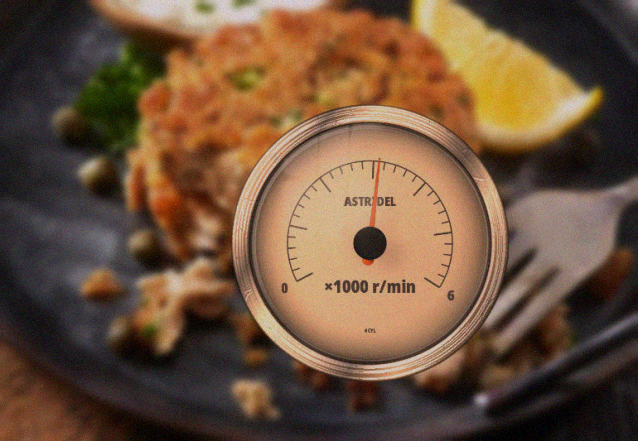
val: 3100 rpm
